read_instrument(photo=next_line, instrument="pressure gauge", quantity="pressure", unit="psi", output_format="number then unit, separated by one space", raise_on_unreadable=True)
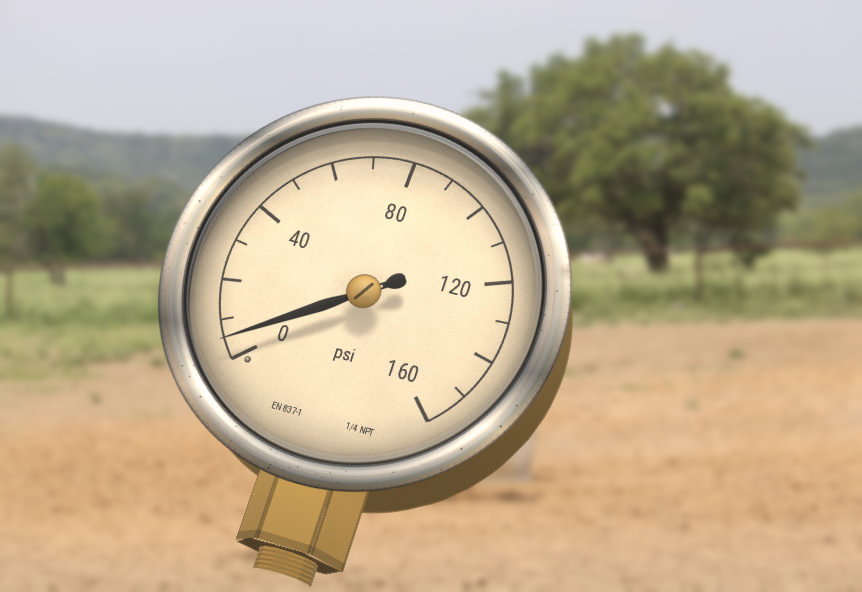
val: 5 psi
